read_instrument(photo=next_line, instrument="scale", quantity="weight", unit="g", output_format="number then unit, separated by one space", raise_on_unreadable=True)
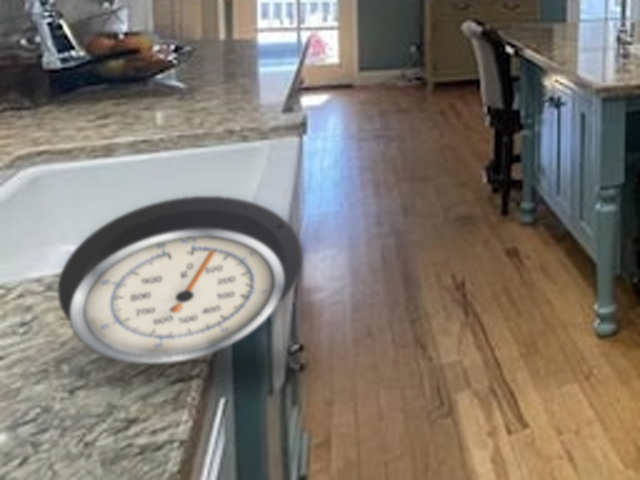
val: 50 g
